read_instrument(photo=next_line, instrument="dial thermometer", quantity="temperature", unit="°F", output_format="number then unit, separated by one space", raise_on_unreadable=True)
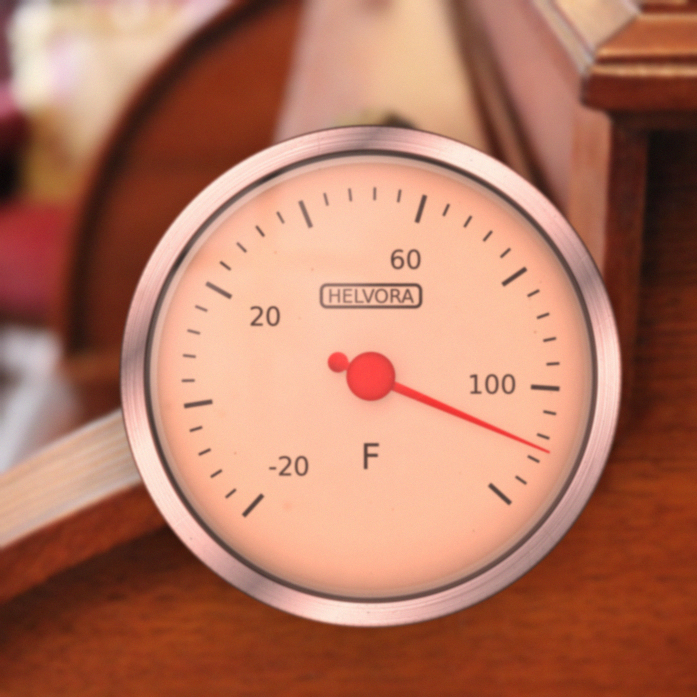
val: 110 °F
